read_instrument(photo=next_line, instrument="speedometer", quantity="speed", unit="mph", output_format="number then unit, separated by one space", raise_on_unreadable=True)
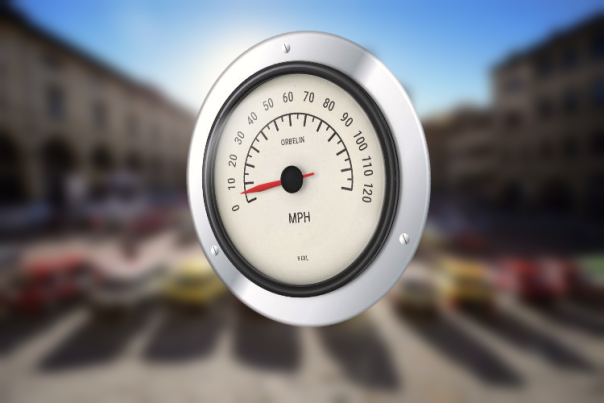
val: 5 mph
